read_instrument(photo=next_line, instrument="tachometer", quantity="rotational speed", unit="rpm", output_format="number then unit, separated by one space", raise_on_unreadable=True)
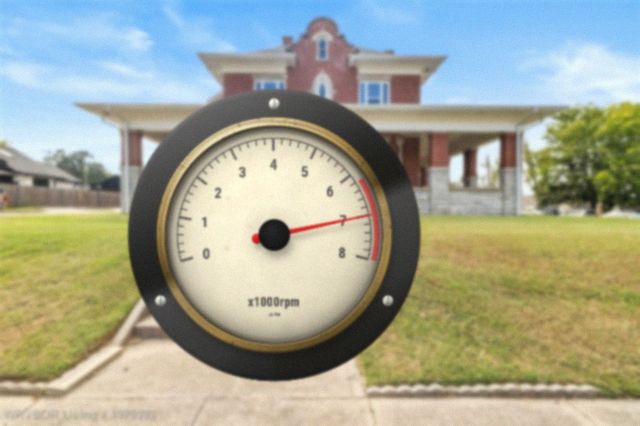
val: 7000 rpm
